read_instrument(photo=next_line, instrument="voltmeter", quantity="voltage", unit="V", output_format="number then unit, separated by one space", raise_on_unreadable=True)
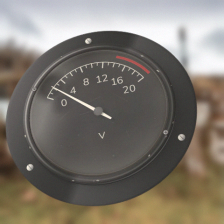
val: 2 V
